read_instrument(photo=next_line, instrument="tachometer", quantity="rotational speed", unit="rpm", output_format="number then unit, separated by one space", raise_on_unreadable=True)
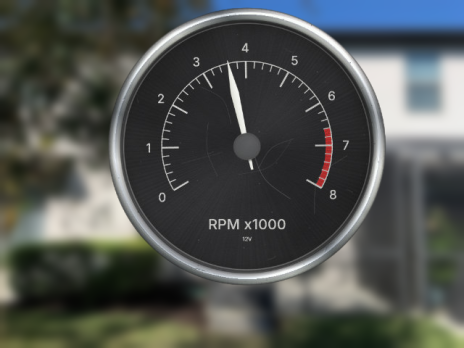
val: 3600 rpm
